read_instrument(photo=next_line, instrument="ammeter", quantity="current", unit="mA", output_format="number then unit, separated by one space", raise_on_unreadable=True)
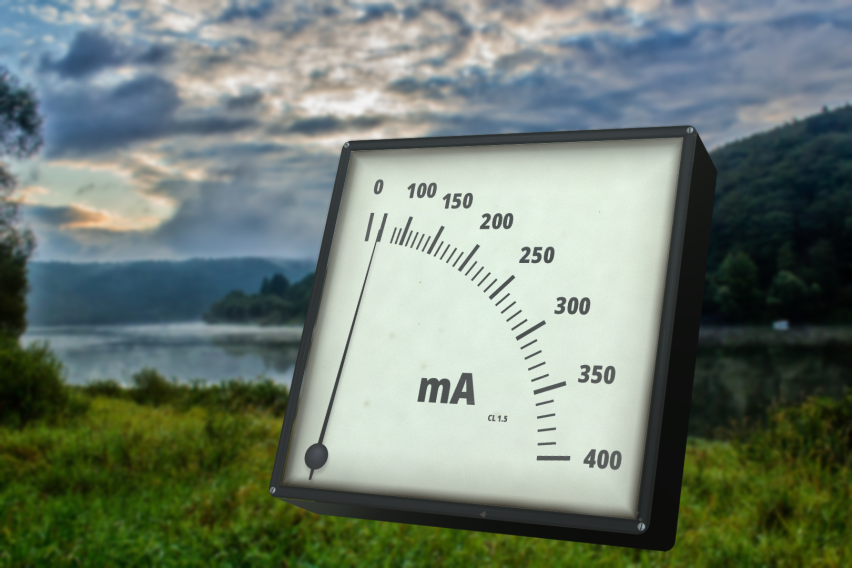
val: 50 mA
